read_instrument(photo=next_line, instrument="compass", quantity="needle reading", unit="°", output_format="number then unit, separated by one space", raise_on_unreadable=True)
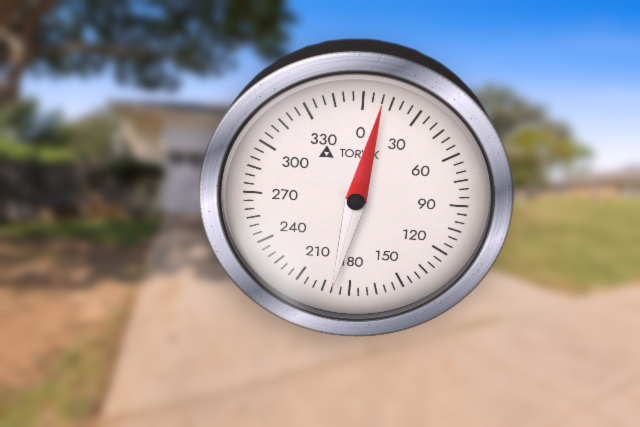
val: 10 °
